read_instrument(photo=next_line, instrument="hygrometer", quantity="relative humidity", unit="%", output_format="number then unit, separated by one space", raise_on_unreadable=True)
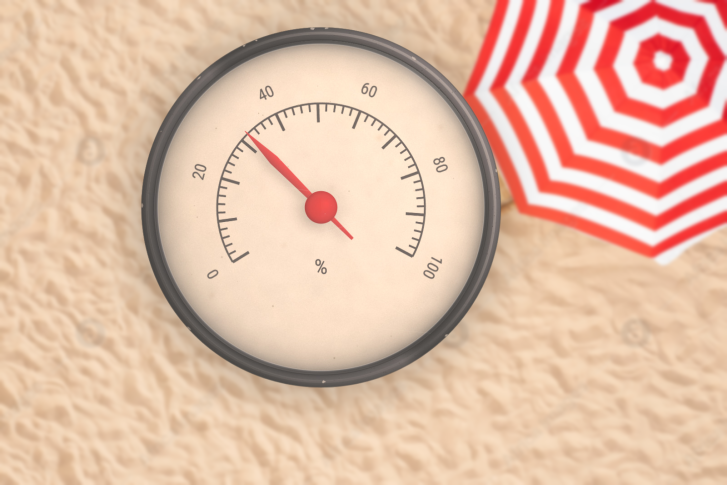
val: 32 %
